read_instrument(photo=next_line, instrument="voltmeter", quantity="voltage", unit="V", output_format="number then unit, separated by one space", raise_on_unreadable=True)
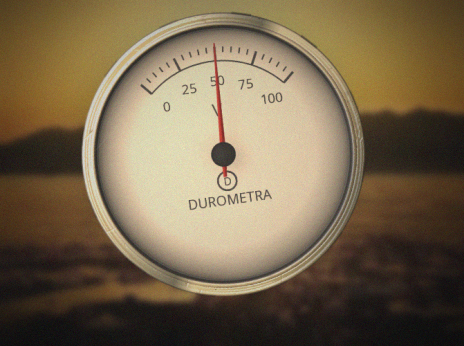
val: 50 V
